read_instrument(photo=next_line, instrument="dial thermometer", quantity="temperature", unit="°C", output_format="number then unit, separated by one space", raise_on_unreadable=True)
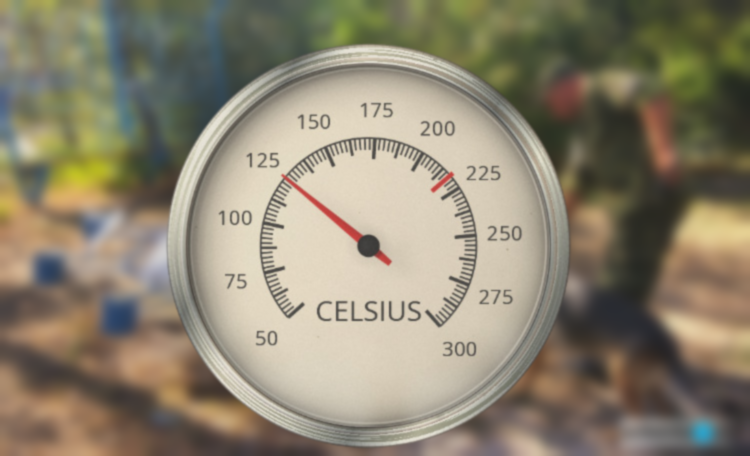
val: 125 °C
